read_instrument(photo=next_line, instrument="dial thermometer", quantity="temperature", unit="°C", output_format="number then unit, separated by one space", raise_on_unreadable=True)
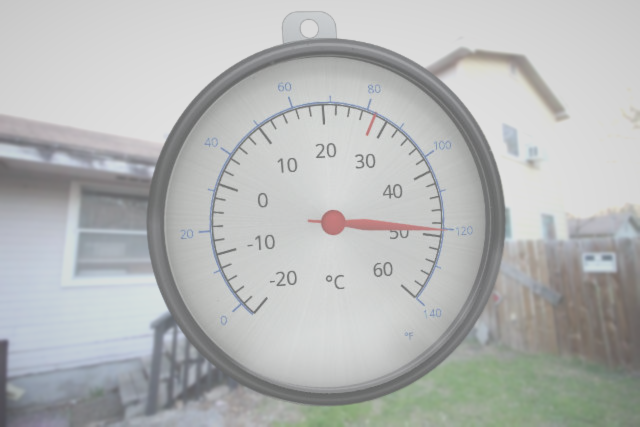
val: 49 °C
